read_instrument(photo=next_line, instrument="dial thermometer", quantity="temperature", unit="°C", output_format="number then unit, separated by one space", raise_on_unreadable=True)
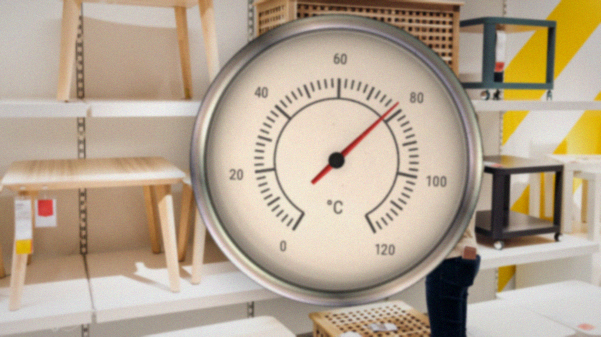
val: 78 °C
